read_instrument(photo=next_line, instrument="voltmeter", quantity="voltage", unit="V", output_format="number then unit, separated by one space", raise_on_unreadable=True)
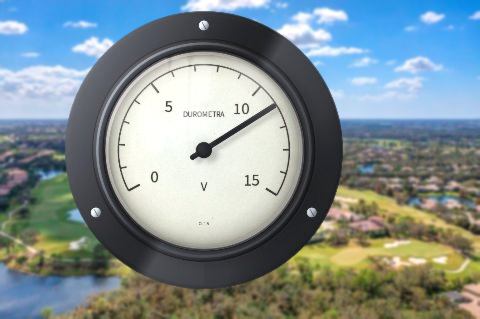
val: 11 V
